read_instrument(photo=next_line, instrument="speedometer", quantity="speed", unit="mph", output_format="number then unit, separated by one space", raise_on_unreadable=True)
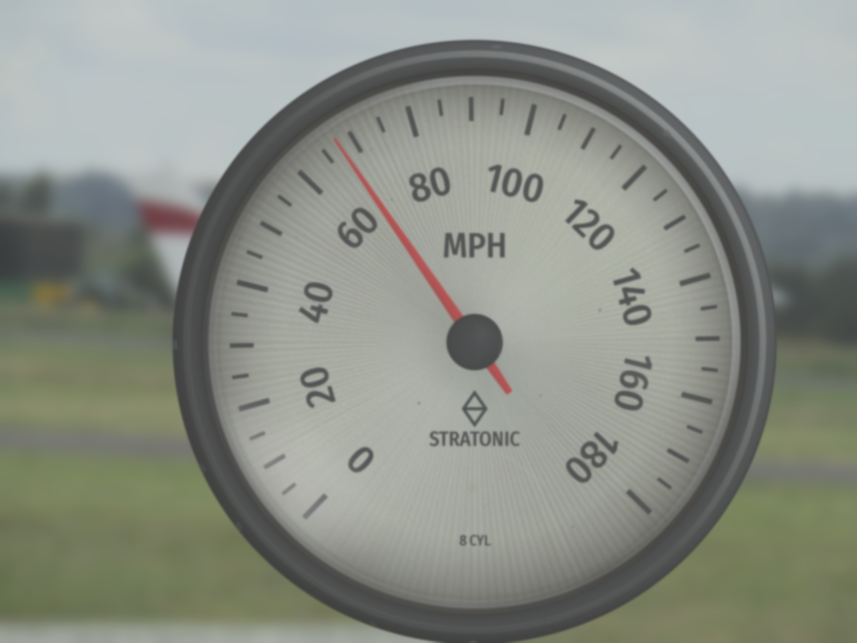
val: 67.5 mph
